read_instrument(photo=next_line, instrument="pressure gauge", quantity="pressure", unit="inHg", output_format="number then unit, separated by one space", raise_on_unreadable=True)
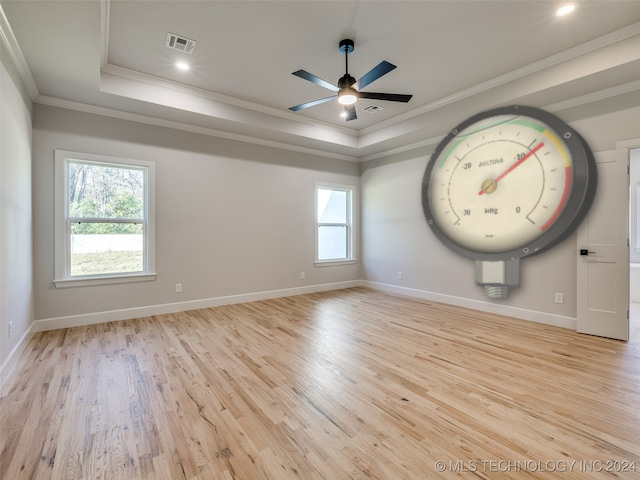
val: -9 inHg
